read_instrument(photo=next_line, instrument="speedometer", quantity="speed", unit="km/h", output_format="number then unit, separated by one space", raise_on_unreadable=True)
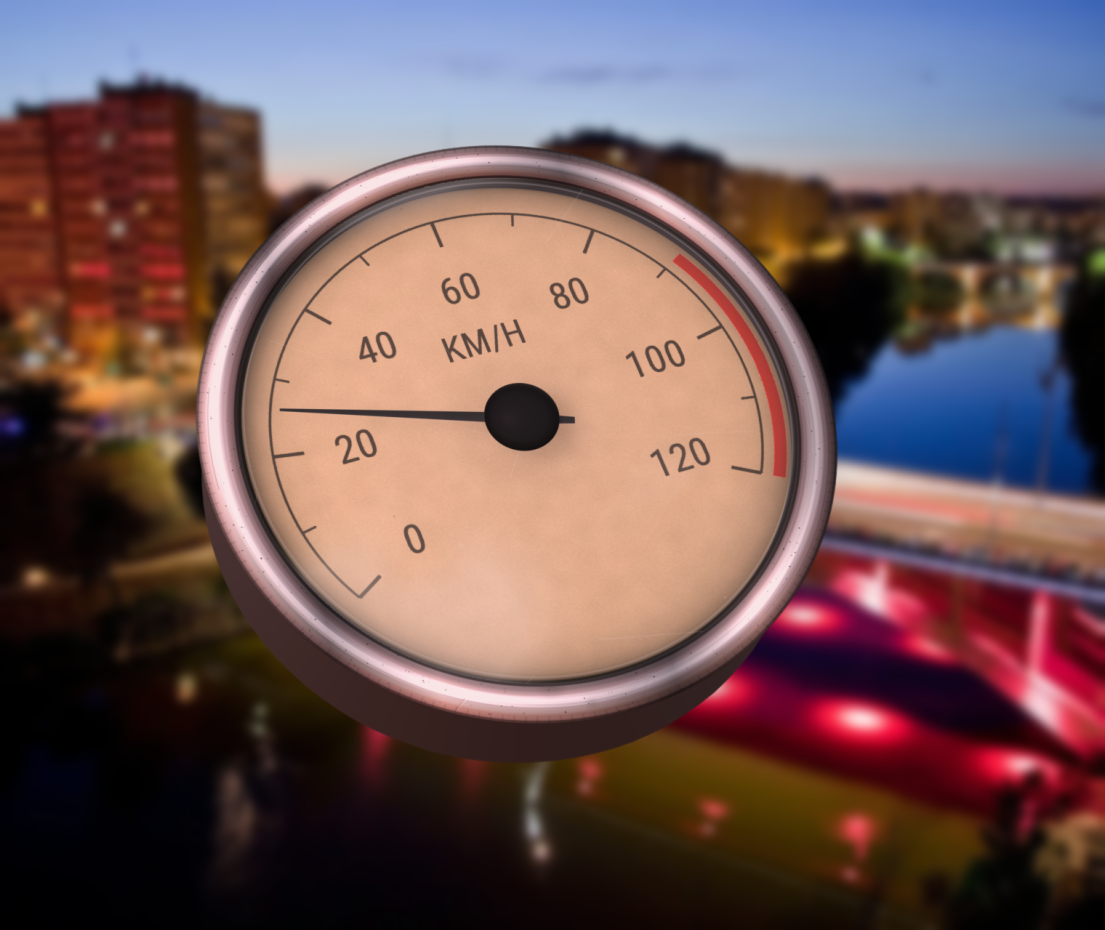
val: 25 km/h
